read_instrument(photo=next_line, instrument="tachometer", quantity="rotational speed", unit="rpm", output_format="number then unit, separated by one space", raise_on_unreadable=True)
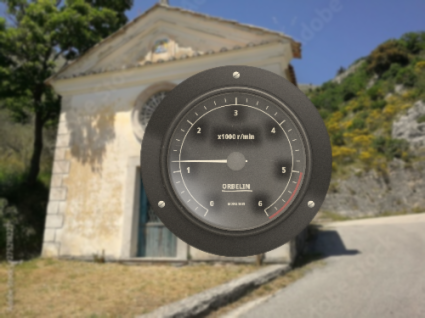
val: 1200 rpm
